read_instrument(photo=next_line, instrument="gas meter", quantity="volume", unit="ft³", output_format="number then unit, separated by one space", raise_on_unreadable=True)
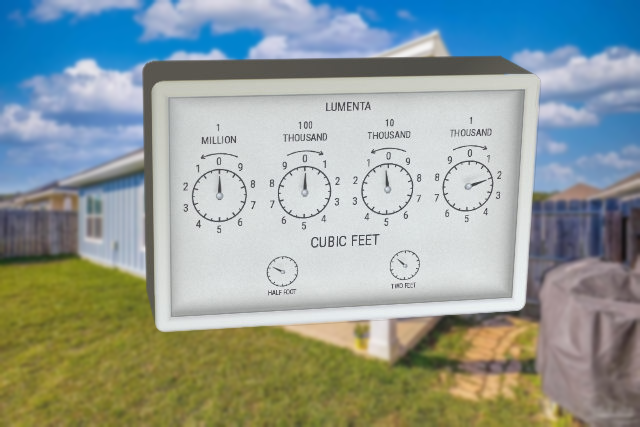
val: 200 ft³
